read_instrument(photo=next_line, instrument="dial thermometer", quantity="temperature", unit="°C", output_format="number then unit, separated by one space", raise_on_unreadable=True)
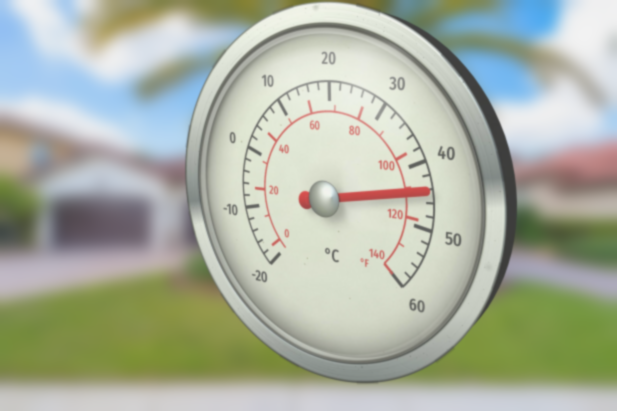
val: 44 °C
